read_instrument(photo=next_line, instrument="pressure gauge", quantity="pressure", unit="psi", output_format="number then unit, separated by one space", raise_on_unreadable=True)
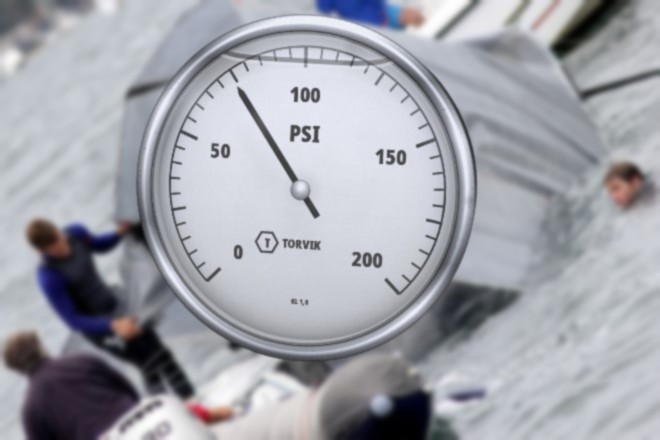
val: 75 psi
